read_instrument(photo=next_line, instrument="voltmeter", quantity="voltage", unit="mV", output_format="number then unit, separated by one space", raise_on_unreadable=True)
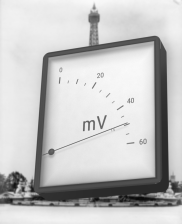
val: 50 mV
